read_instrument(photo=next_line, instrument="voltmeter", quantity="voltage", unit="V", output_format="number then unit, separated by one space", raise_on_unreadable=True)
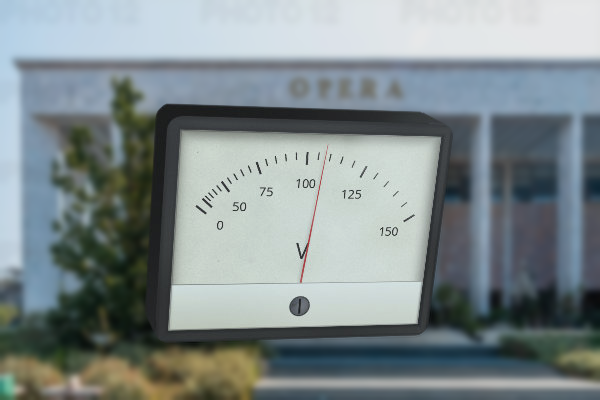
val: 107.5 V
